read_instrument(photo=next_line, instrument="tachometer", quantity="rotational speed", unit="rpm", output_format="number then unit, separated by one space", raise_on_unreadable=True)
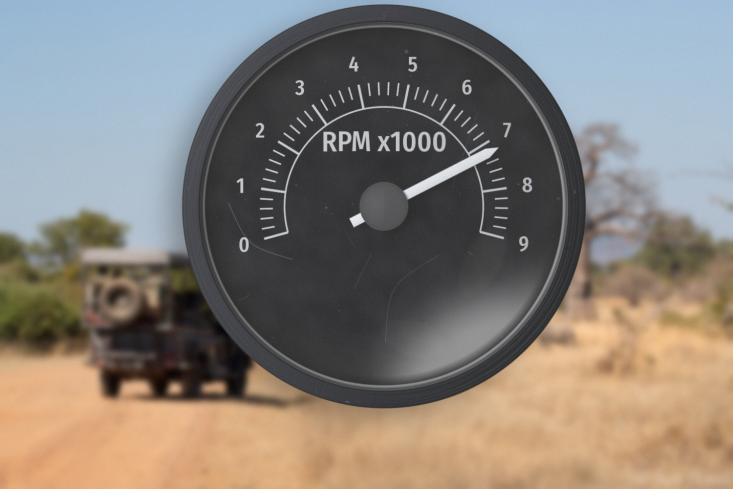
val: 7200 rpm
